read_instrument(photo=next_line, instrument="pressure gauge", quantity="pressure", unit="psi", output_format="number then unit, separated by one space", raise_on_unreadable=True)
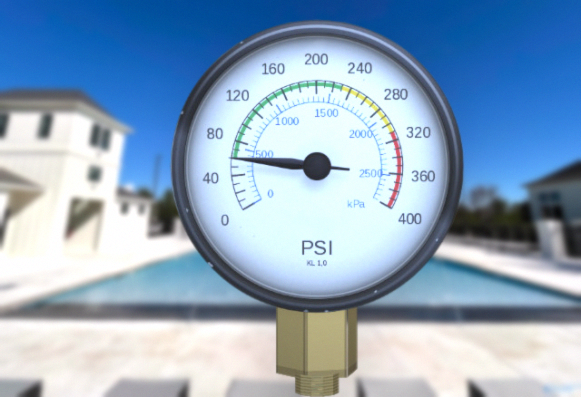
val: 60 psi
